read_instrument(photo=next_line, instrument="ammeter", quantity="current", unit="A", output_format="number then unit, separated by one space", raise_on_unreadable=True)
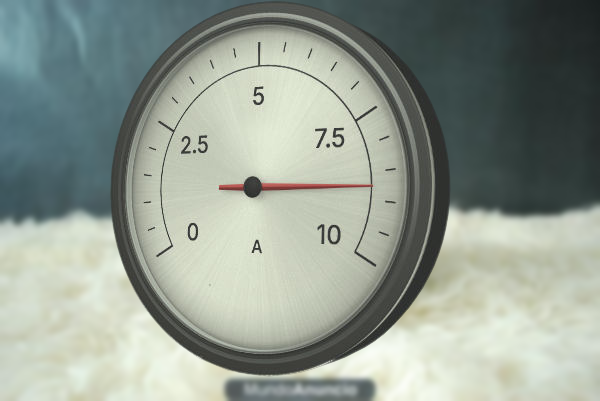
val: 8.75 A
